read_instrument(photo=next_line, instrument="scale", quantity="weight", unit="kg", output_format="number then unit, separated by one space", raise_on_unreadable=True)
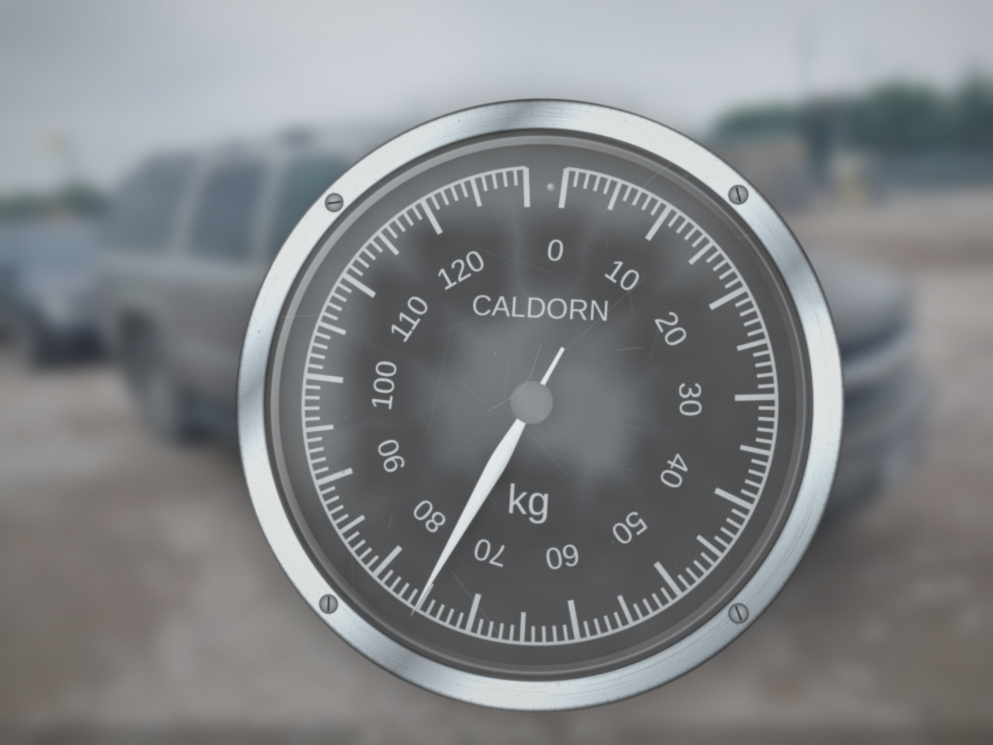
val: 75 kg
